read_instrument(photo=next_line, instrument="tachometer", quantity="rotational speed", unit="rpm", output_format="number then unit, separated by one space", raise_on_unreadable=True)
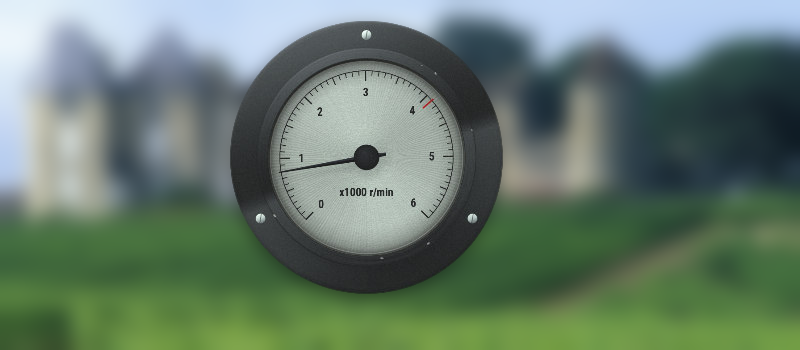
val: 800 rpm
